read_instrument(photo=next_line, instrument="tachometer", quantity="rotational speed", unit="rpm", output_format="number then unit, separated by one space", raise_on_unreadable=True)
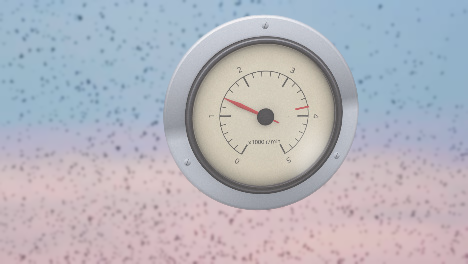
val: 1400 rpm
